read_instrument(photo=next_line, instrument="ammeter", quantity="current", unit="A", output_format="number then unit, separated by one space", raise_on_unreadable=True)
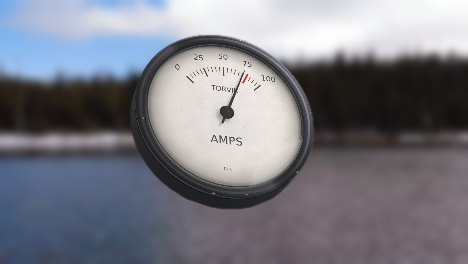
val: 75 A
